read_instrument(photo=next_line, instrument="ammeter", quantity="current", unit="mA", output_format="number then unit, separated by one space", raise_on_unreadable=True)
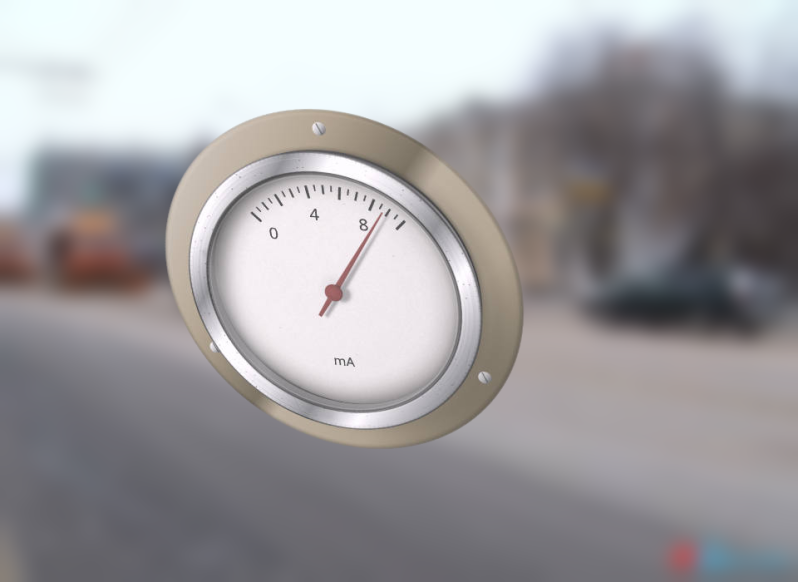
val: 8.75 mA
